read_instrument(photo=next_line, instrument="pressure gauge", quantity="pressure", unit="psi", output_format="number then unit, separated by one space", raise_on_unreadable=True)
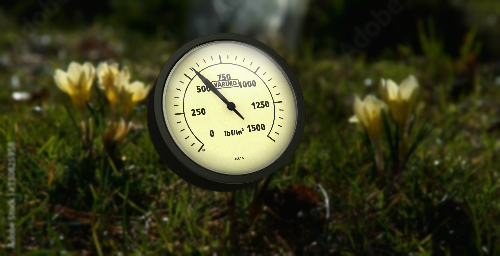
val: 550 psi
